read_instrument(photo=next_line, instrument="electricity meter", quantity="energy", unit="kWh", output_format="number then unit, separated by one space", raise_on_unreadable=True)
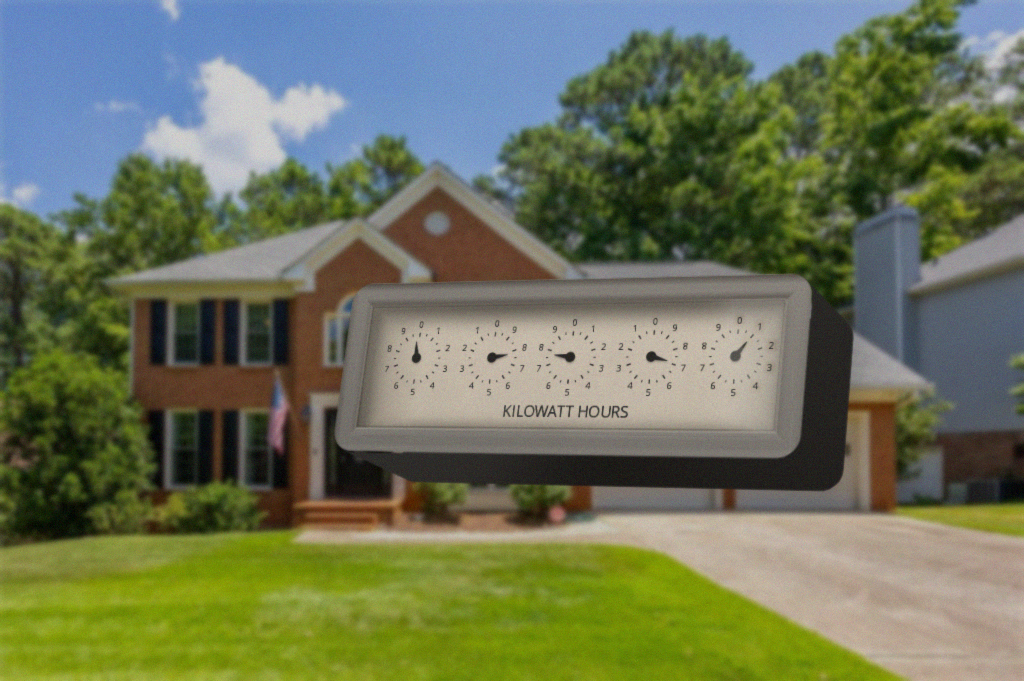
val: 97771 kWh
